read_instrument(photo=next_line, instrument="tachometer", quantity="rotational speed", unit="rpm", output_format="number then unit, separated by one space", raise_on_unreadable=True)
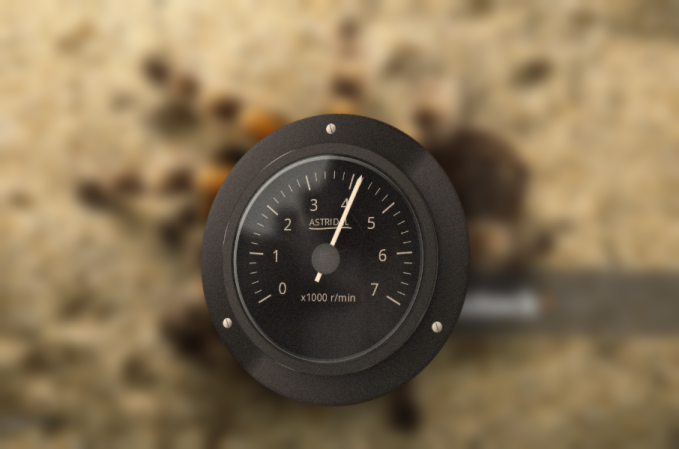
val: 4200 rpm
